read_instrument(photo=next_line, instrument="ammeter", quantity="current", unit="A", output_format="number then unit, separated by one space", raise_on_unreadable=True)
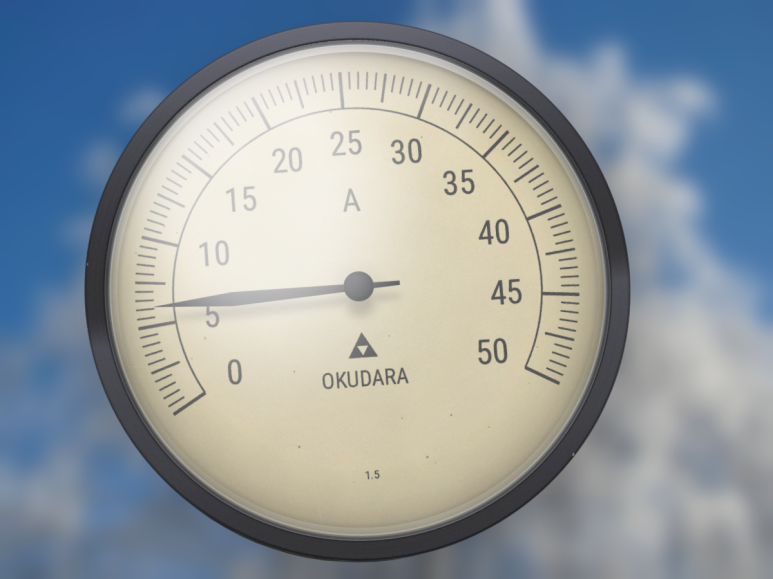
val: 6 A
